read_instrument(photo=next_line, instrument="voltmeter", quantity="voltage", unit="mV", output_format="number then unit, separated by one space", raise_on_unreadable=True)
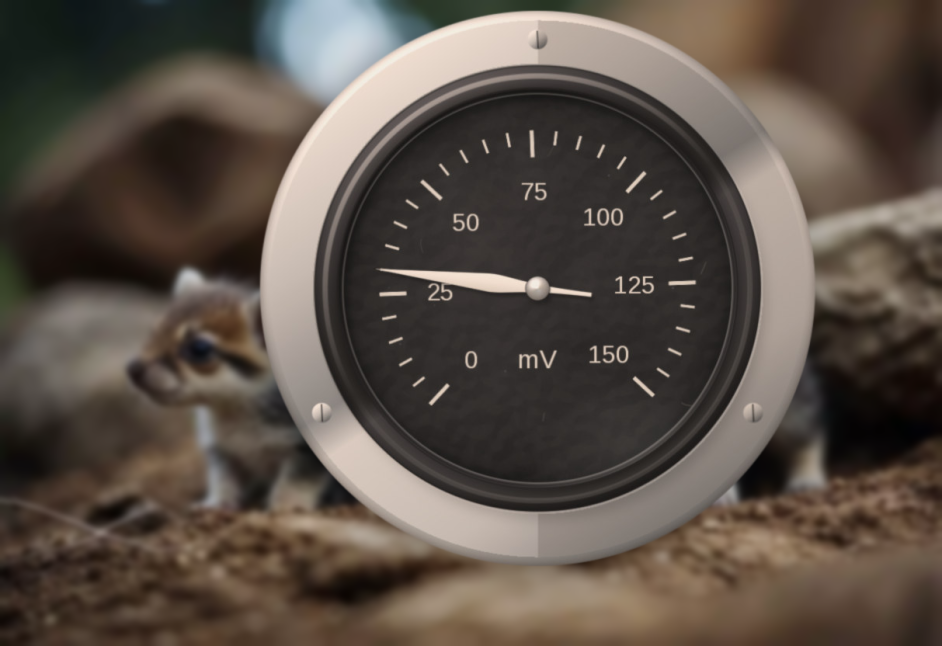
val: 30 mV
